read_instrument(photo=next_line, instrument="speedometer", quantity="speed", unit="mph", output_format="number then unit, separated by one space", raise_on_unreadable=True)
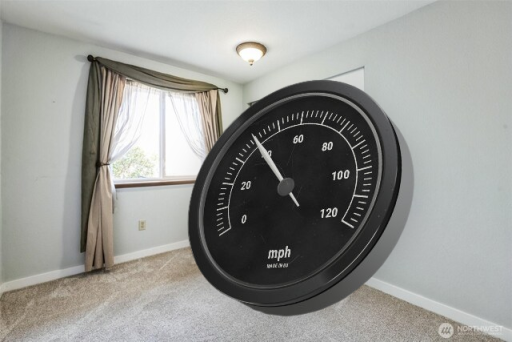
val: 40 mph
